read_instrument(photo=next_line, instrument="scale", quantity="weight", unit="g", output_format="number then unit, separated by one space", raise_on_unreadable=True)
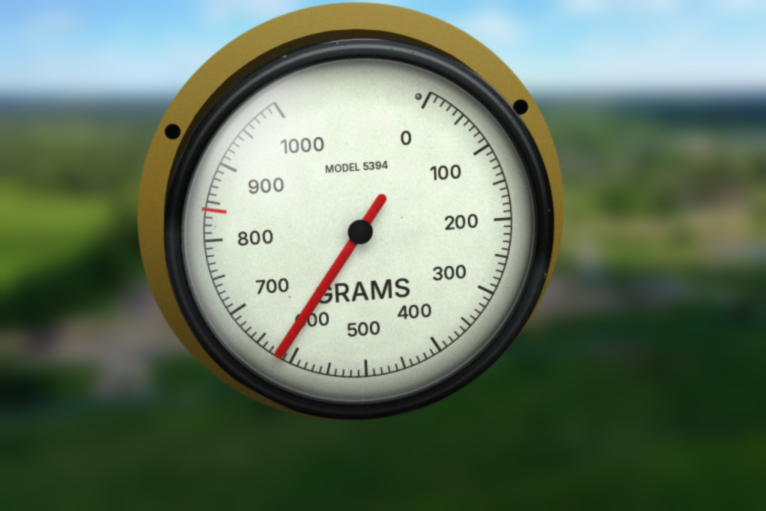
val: 620 g
